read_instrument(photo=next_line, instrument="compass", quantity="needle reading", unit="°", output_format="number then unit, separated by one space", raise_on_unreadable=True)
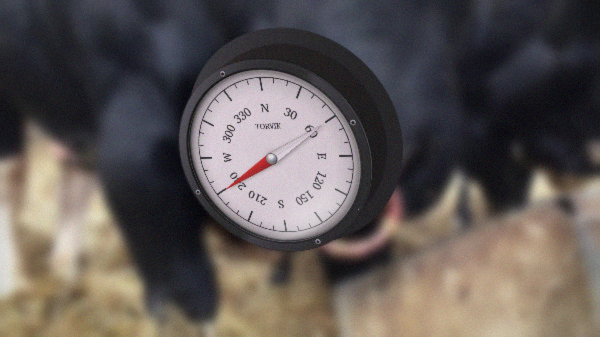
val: 240 °
